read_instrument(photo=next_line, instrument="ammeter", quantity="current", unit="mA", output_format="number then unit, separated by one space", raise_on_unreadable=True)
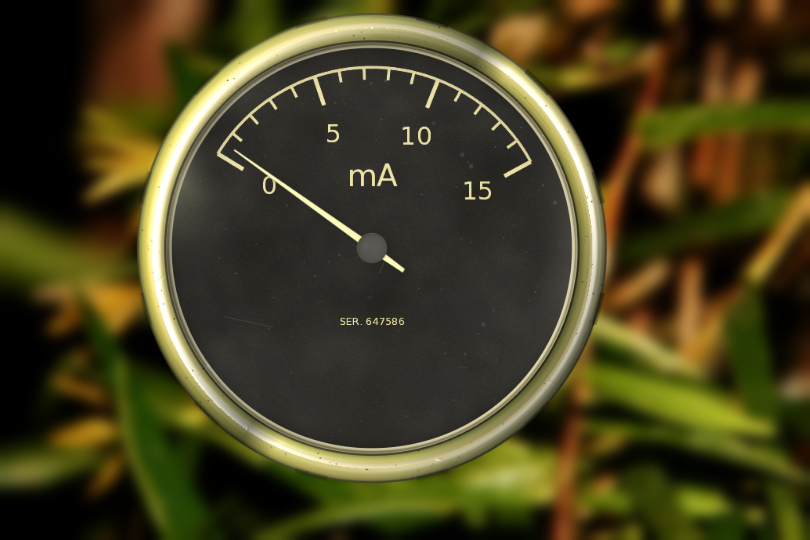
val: 0.5 mA
